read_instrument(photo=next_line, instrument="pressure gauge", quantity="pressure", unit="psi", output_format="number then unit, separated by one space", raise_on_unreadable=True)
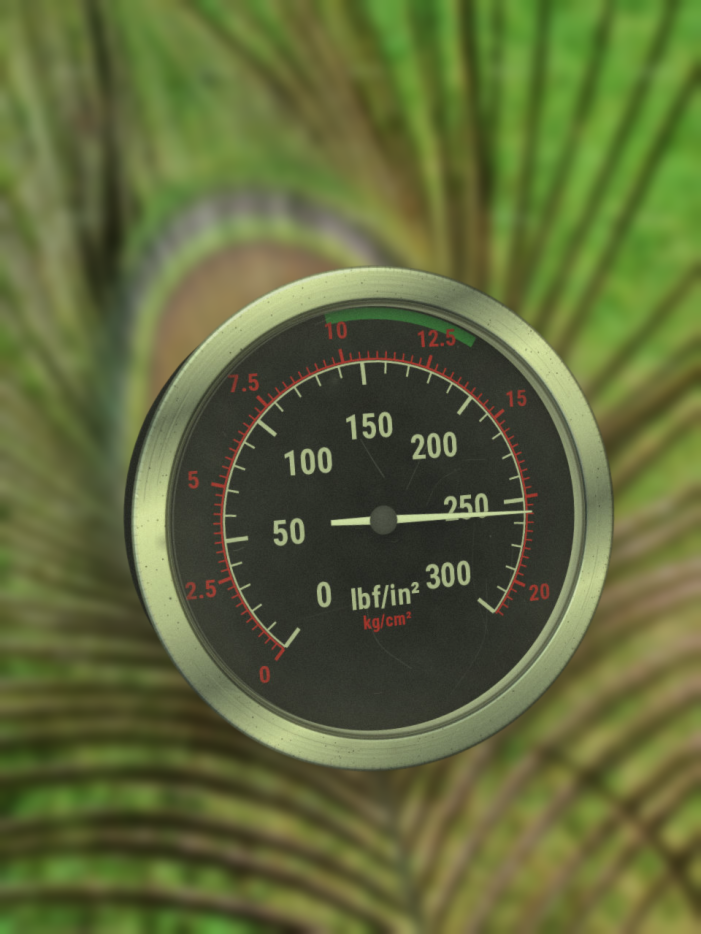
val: 255 psi
